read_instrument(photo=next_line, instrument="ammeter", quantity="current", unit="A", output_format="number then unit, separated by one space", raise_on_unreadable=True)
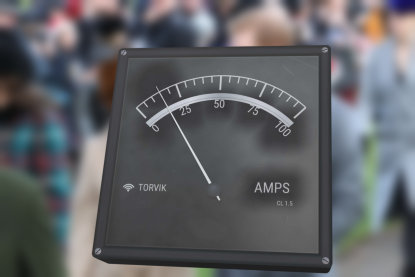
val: 15 A
